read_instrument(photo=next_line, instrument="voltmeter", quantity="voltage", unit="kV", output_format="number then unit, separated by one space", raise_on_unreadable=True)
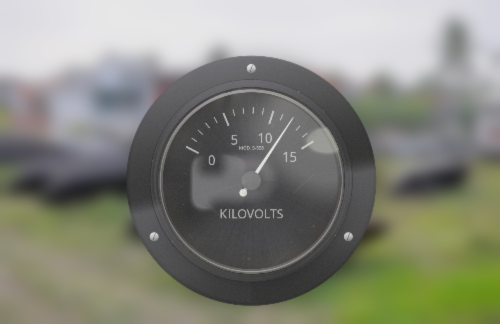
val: 12 kV
